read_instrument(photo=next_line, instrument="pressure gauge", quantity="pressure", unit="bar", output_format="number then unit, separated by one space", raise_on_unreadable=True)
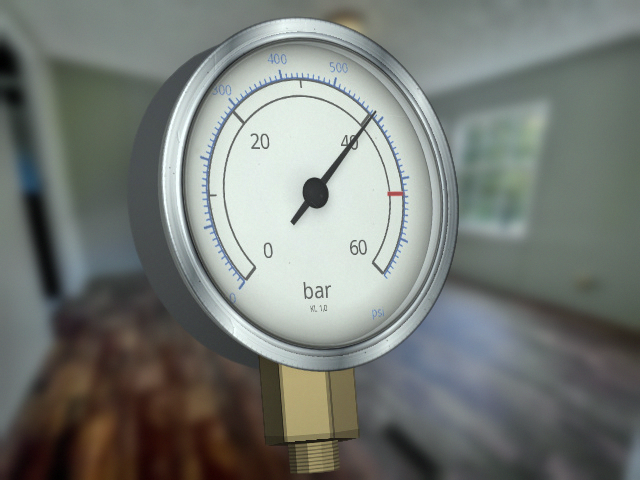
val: 40 bar
